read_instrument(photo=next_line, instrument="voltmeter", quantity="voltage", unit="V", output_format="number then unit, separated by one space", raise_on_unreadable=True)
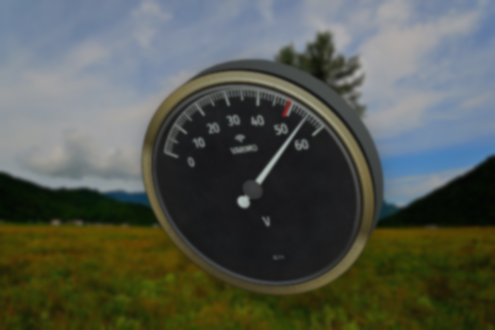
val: 55 V
